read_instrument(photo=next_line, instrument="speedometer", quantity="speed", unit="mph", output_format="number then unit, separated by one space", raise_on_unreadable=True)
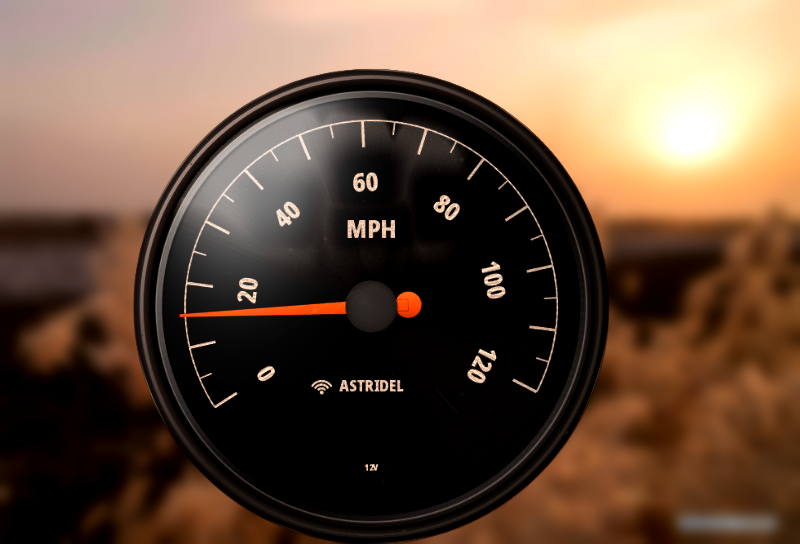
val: 15 mph
